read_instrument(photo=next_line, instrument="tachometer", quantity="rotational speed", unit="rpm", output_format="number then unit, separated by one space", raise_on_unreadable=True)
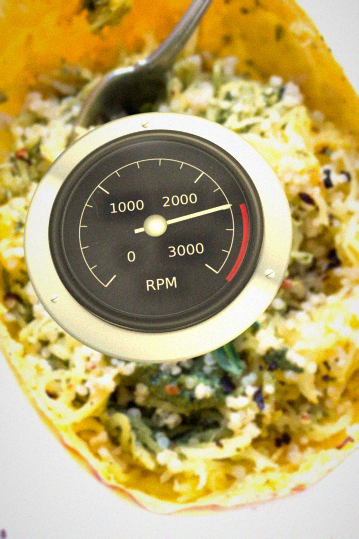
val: 2400 rpm
